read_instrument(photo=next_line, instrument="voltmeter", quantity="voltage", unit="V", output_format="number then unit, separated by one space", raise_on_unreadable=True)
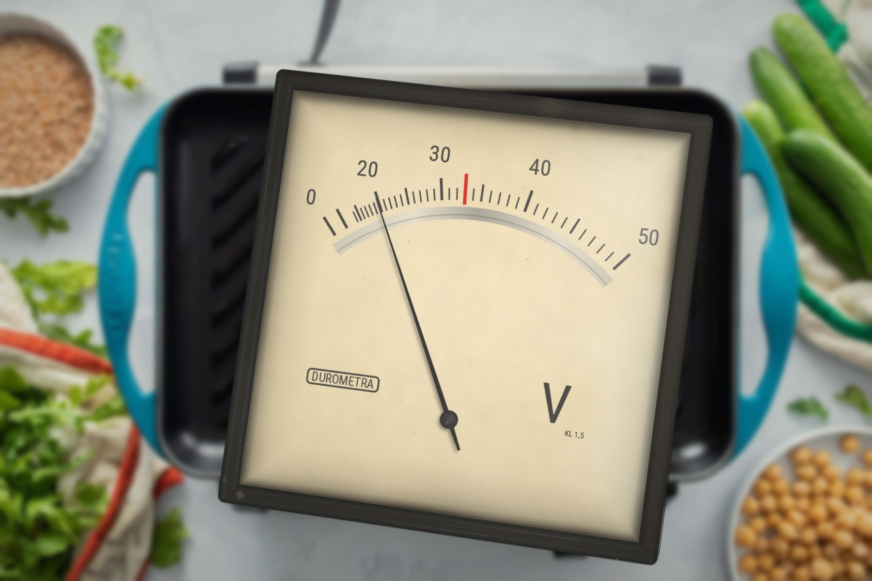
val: 20 V
